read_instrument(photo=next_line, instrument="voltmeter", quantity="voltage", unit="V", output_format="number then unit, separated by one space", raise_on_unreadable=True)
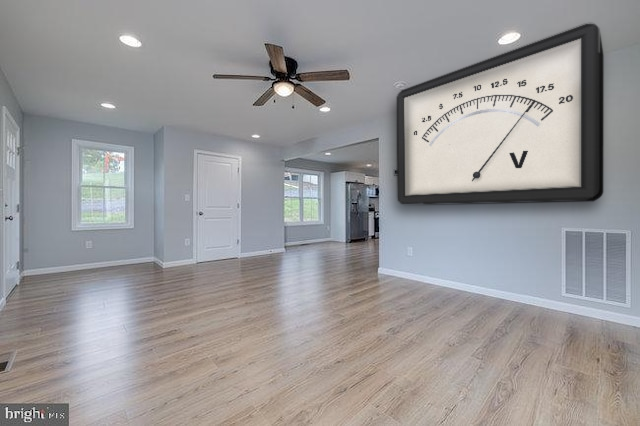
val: 17.5 V
